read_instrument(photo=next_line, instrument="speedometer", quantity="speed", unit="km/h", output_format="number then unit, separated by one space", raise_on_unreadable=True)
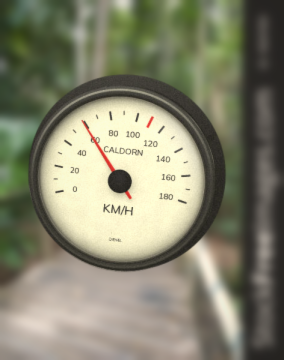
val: 60 km/h
